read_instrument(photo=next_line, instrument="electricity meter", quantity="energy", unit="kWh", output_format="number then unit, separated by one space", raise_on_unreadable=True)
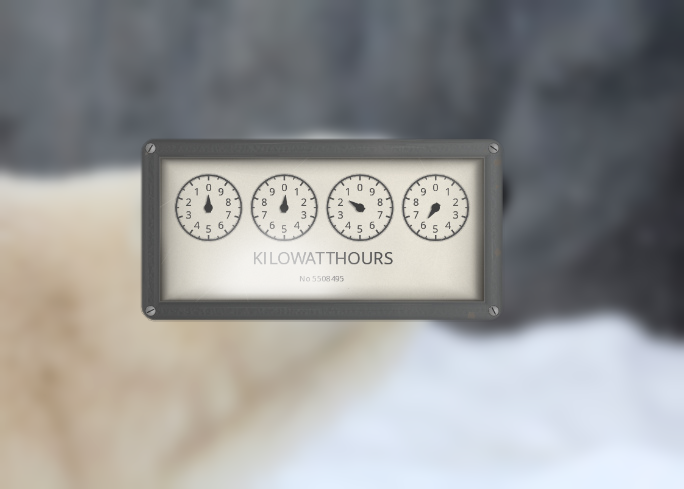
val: 16 kWh
